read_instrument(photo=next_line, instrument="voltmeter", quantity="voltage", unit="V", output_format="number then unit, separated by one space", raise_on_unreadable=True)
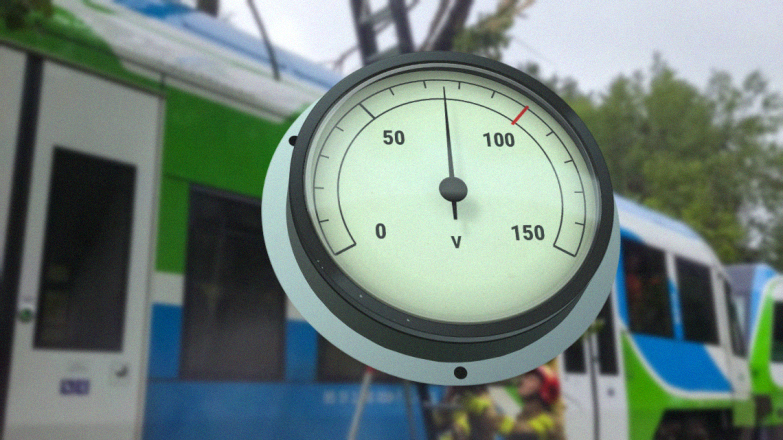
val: 75 V
